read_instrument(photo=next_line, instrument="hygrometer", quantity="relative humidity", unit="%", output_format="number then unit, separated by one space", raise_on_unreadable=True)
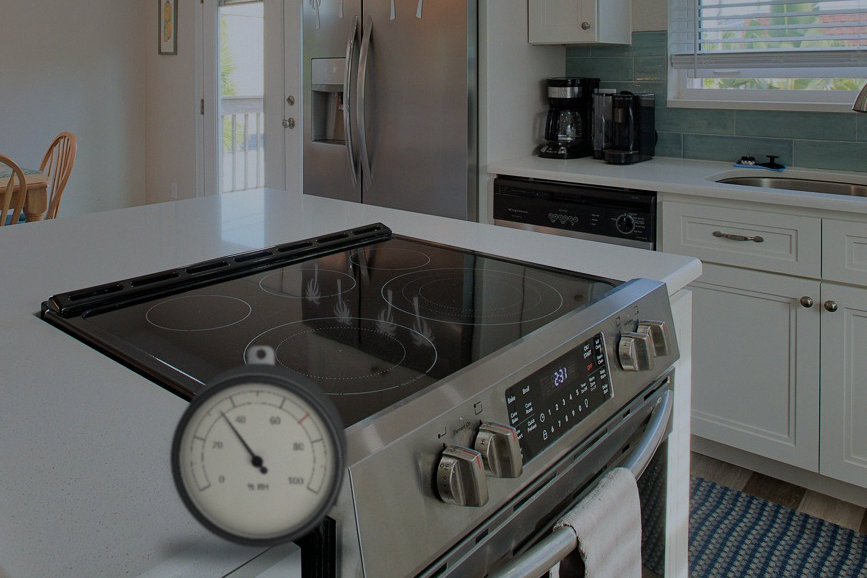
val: 35 %
